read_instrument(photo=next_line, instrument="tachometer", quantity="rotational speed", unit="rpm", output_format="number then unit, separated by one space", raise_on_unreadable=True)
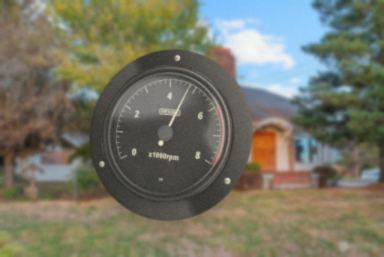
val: 4800 rpm
